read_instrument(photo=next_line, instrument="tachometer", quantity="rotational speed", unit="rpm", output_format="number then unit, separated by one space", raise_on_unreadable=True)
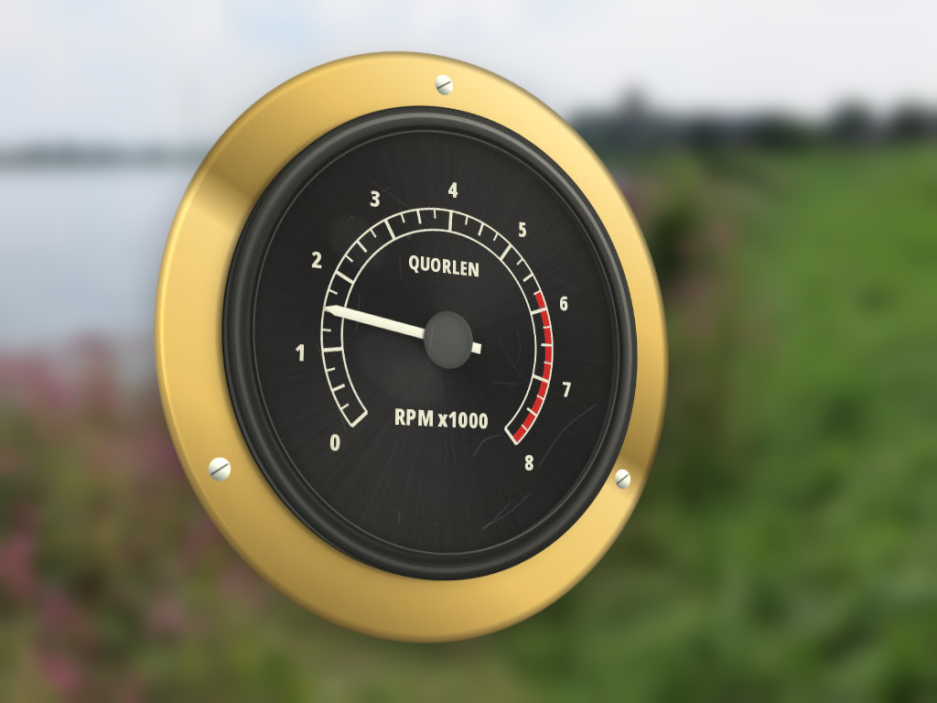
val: 1500 rpm
